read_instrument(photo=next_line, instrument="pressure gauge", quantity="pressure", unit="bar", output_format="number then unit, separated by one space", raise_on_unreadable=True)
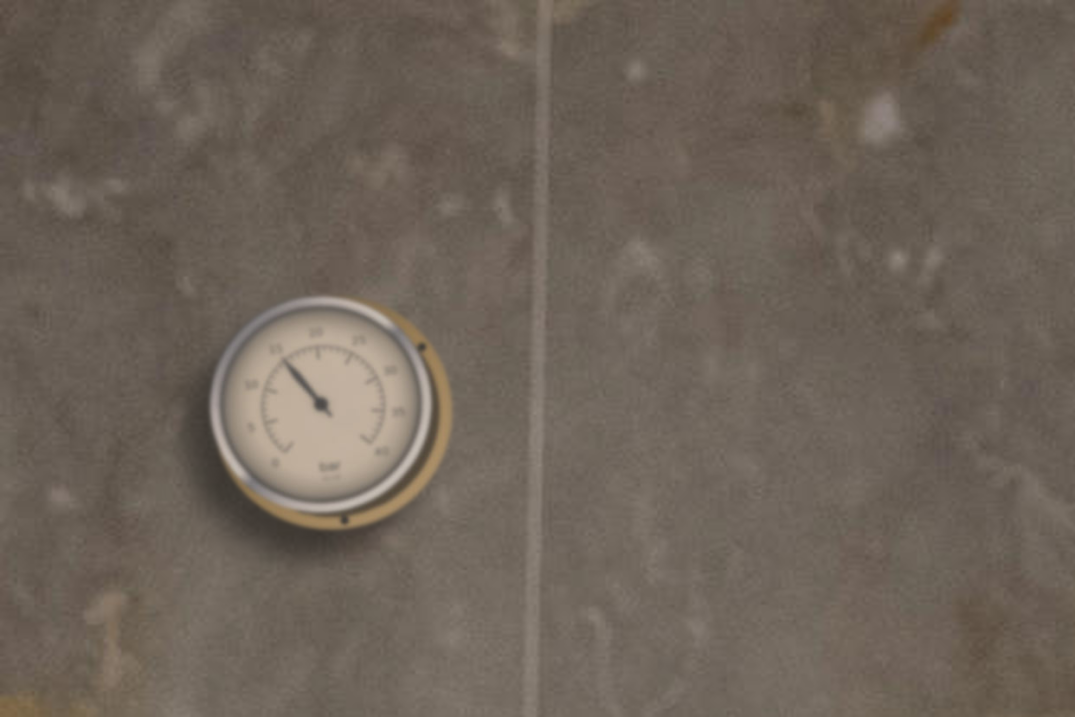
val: 15 bar
